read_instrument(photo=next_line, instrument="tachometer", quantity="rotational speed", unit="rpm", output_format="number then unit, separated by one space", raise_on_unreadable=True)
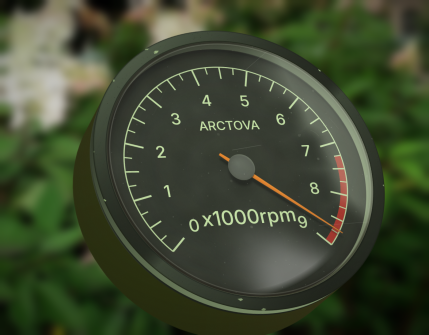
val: 8750 rpm
